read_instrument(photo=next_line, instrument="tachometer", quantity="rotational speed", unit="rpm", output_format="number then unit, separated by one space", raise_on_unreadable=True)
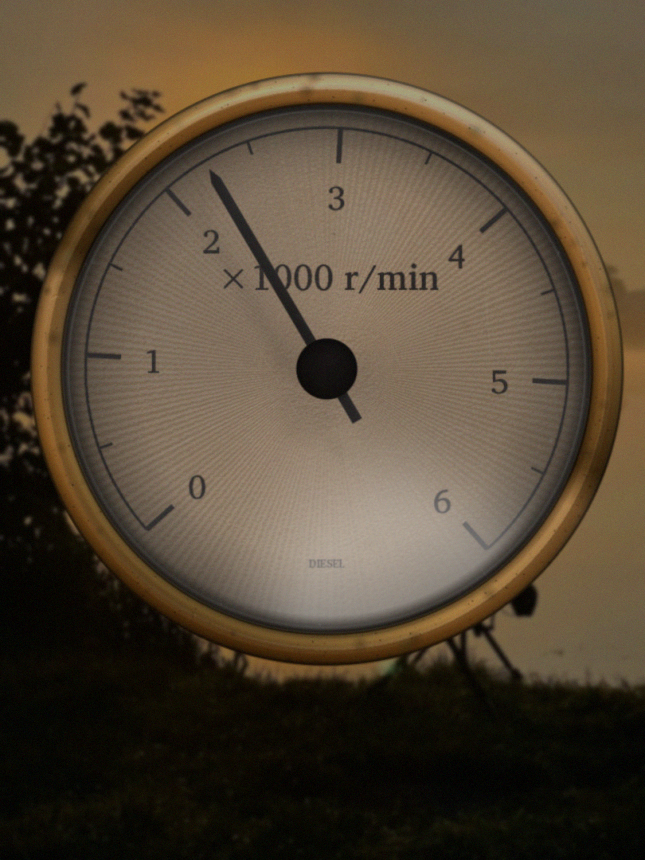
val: 2250 rpm
